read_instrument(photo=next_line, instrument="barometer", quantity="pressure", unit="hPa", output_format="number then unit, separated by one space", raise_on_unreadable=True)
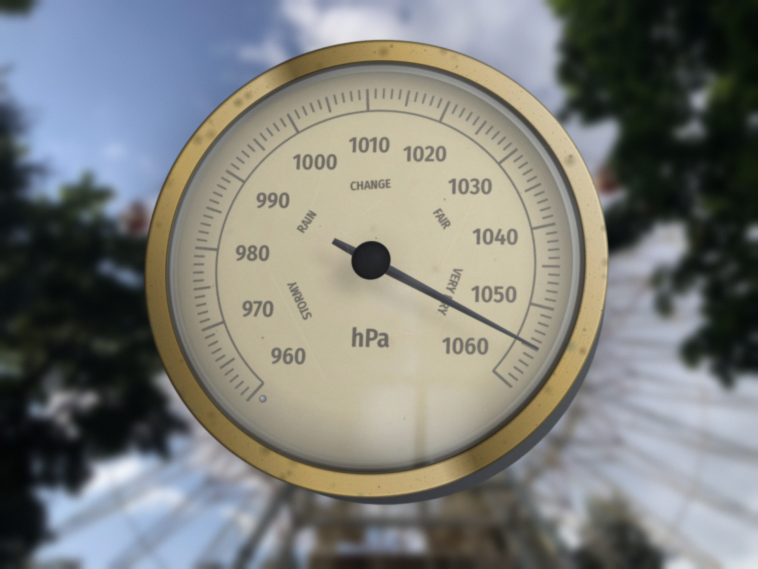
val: 1055 hPa
